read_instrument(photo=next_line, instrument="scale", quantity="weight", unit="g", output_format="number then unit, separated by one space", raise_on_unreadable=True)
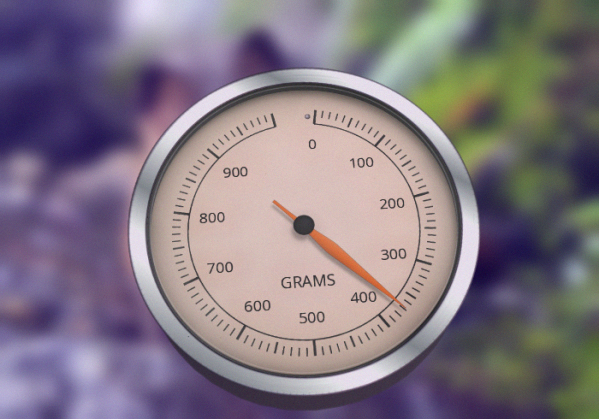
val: 370 g
